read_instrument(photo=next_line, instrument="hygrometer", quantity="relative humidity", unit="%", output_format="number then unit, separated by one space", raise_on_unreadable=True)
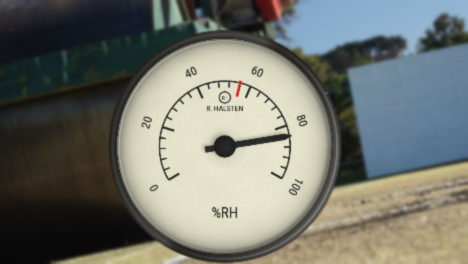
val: 84 %
